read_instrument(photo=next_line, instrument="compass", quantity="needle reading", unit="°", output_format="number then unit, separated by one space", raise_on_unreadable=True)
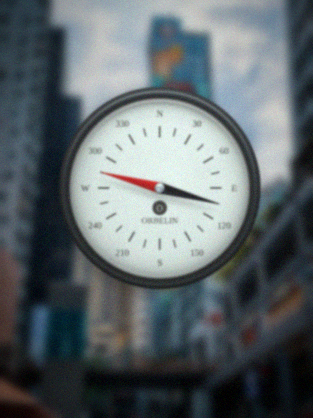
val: 285 °
